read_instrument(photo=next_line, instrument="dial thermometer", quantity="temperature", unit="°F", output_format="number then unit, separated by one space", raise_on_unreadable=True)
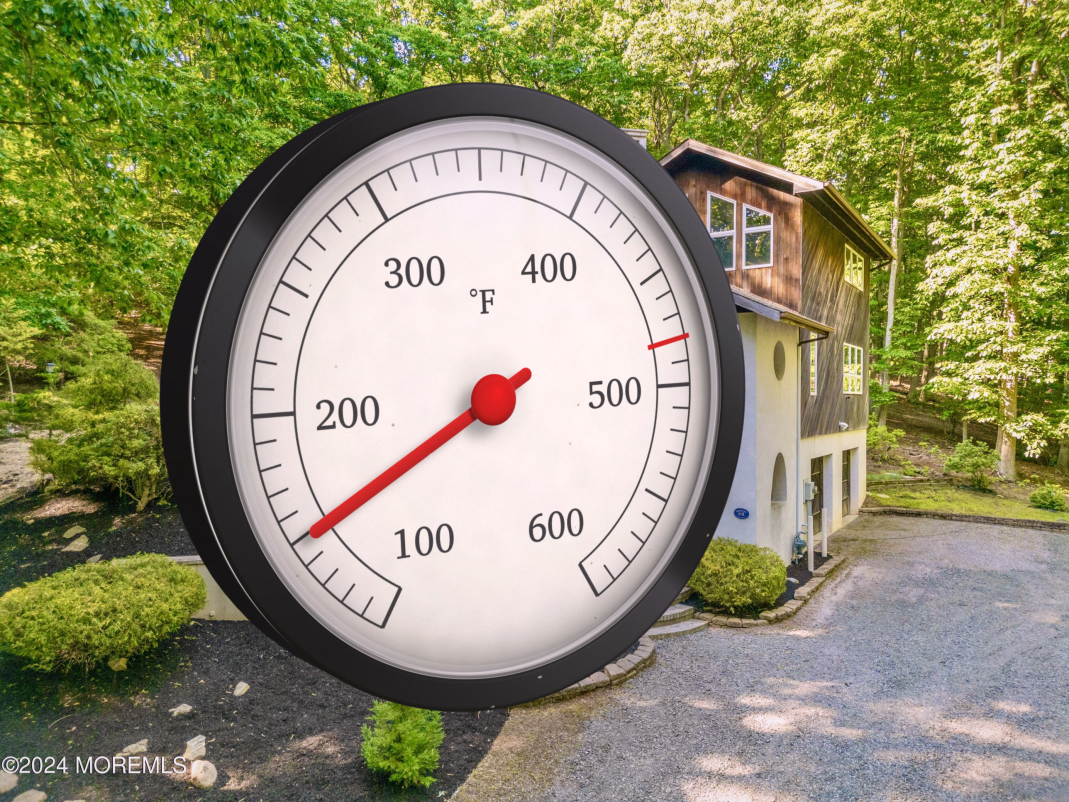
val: 150 °F
